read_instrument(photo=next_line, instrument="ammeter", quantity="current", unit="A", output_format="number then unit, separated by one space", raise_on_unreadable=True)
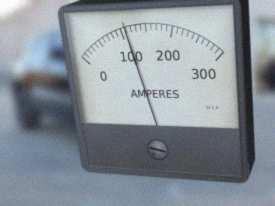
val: 110 A
